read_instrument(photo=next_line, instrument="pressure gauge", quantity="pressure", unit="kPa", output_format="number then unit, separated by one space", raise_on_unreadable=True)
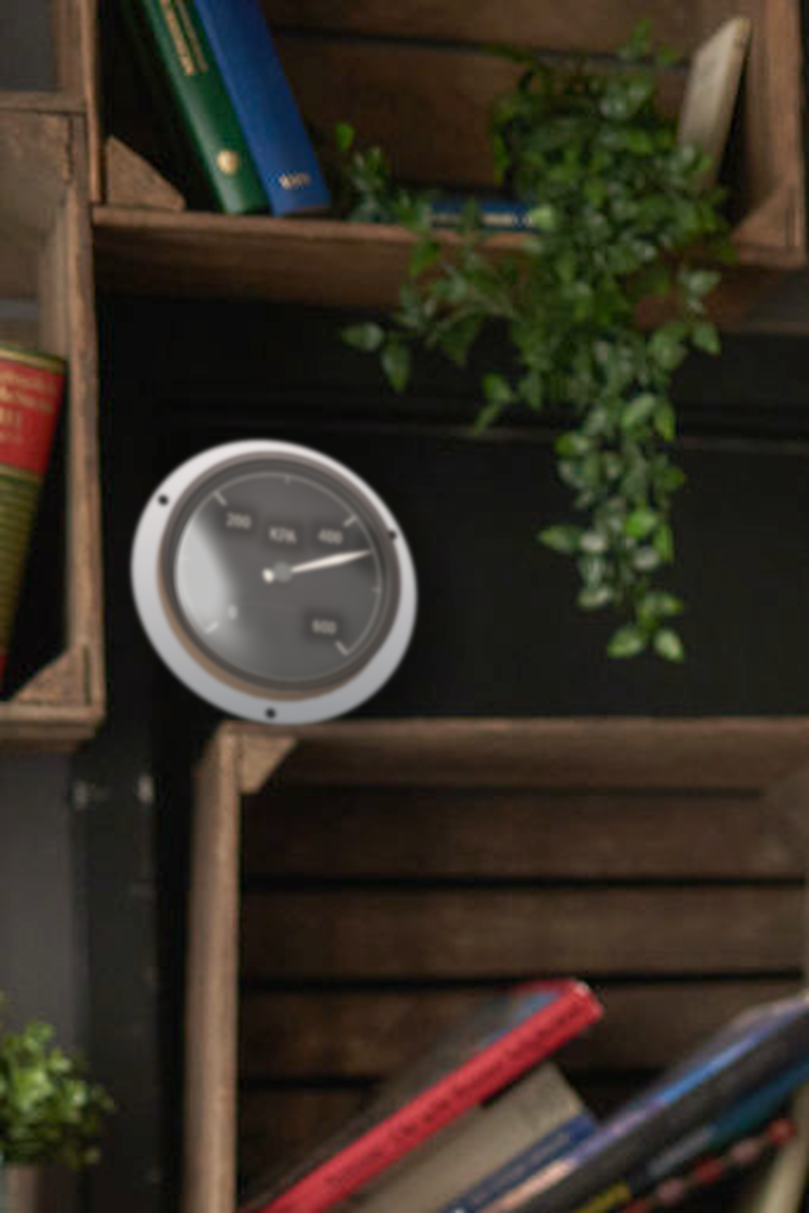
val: 450 kPa
